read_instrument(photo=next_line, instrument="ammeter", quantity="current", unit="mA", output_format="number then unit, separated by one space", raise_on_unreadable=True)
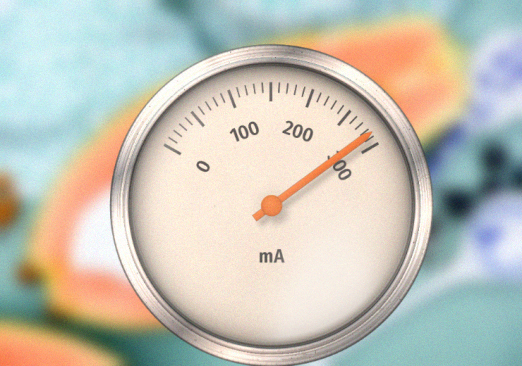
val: 285 mA
